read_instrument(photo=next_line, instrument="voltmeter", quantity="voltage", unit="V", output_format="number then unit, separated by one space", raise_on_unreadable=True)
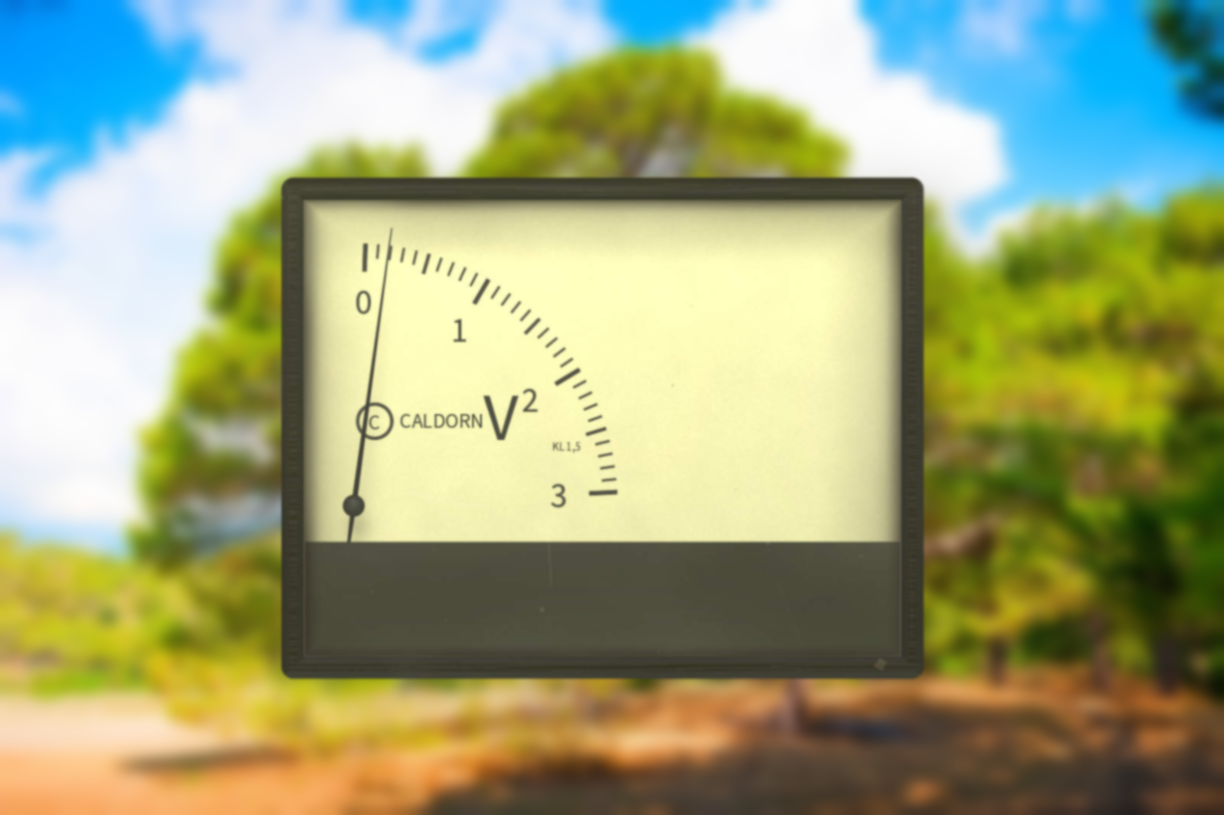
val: 0.2 V
